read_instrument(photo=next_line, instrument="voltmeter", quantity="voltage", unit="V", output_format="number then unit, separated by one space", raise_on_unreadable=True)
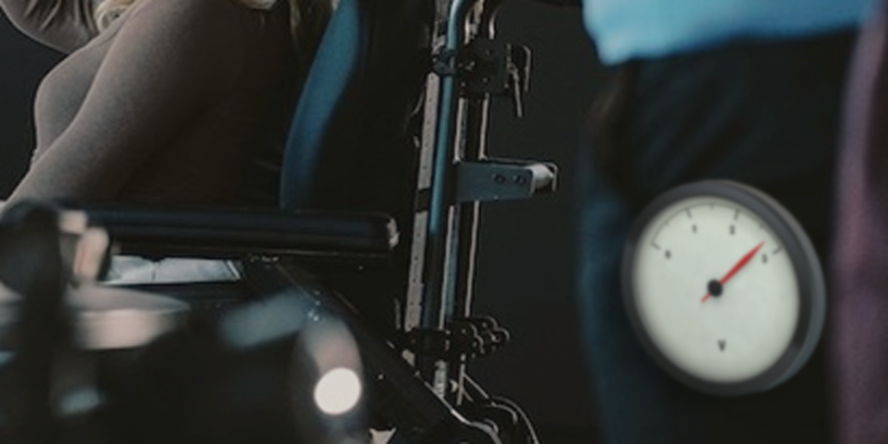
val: 2.75 V
